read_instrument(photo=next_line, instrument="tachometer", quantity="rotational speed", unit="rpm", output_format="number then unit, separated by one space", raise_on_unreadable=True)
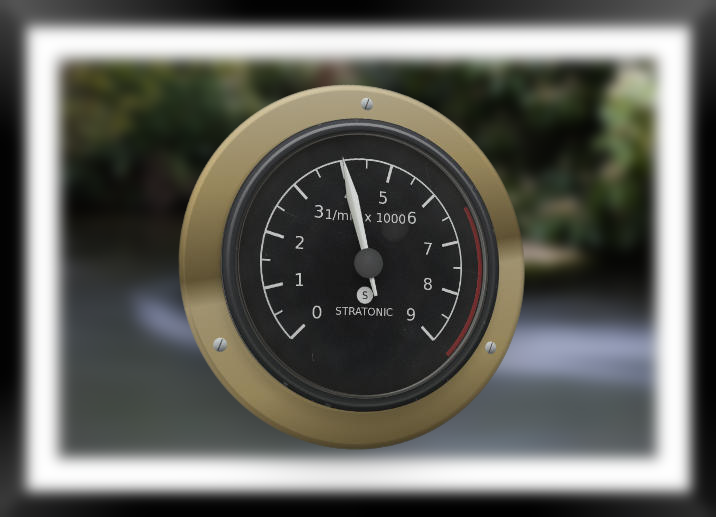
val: 4000 rpm
